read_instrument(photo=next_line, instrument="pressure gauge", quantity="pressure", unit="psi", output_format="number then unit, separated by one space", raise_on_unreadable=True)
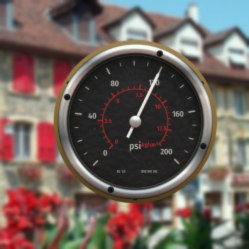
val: 120 psi
